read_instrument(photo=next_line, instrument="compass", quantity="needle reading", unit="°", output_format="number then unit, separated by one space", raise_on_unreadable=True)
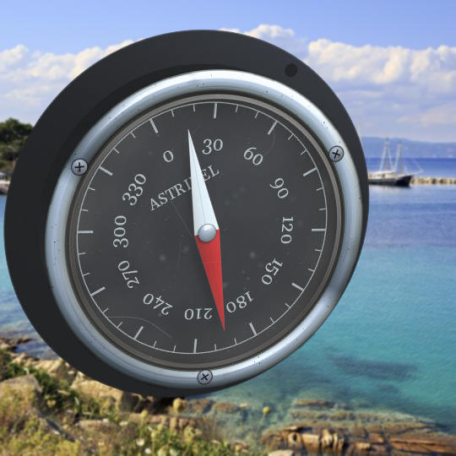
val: 195 °
